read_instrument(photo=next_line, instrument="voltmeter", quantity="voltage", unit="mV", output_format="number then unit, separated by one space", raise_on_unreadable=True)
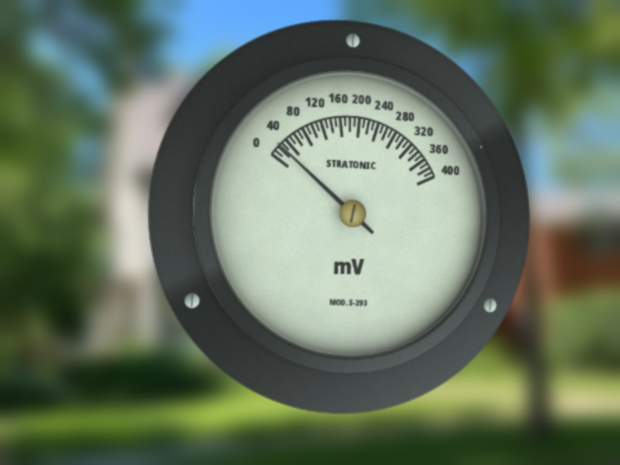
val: 20 mV
